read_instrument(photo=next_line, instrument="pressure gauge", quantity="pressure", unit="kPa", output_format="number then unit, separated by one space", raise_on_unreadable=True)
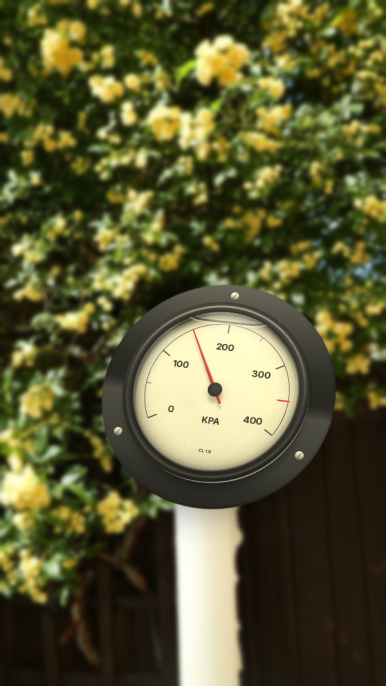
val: 150 kPa
